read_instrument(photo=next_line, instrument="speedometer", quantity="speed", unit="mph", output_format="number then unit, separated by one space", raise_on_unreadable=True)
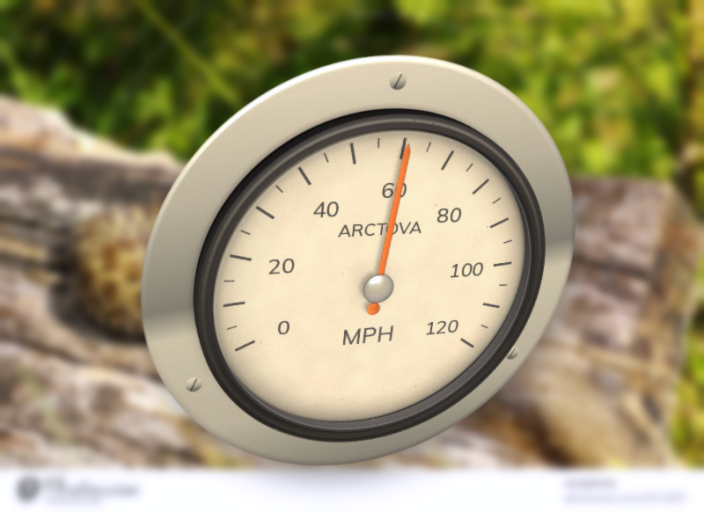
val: 60 mph
